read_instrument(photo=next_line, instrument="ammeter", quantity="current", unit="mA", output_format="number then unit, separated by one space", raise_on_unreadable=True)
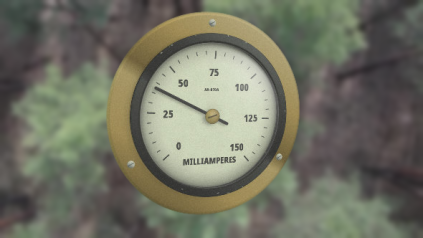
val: 37.5 mA
